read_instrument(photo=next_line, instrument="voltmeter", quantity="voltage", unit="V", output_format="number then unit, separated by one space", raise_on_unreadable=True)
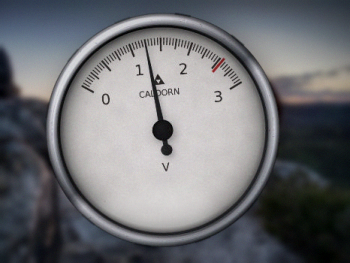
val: 1.25 V
